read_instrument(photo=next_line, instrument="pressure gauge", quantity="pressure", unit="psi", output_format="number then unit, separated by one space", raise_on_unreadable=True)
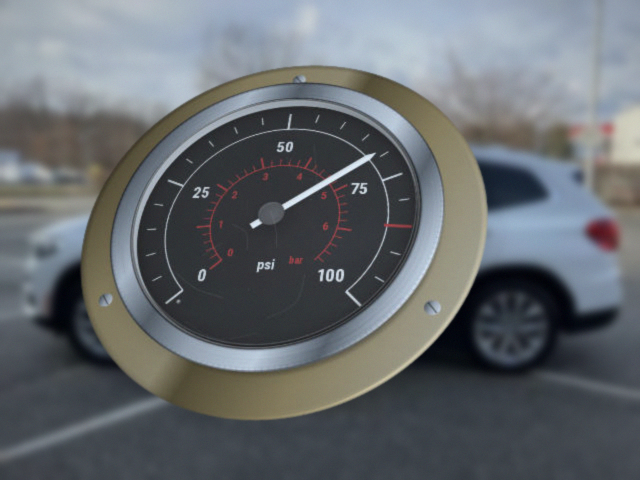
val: 70 psi
